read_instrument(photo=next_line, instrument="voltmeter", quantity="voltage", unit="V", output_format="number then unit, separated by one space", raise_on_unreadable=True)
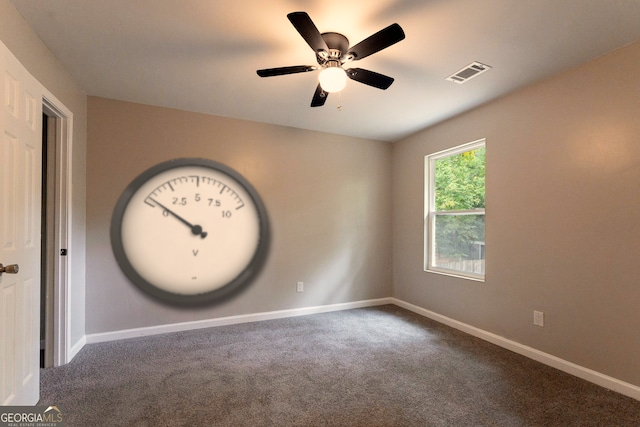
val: 0.5 V
